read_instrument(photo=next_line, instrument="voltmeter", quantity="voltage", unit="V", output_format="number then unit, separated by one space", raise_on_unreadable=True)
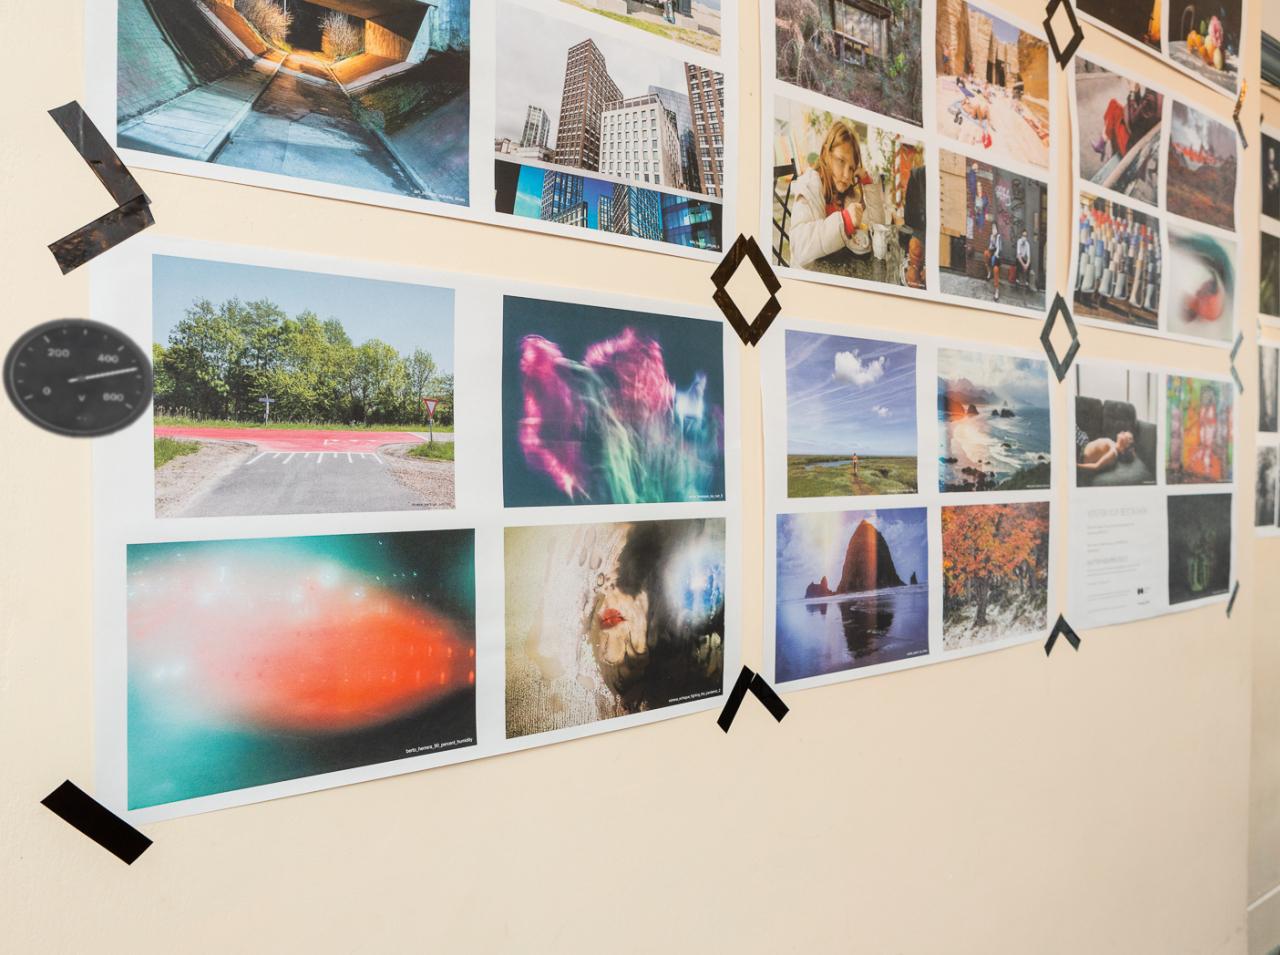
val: 475 V
